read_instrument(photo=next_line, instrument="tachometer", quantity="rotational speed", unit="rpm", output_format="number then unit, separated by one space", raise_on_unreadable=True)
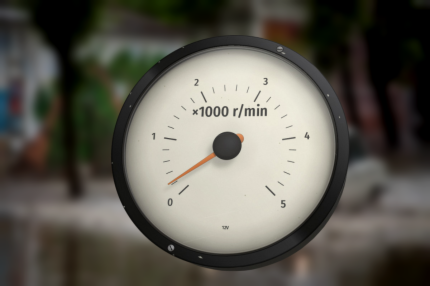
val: 200 rpm
